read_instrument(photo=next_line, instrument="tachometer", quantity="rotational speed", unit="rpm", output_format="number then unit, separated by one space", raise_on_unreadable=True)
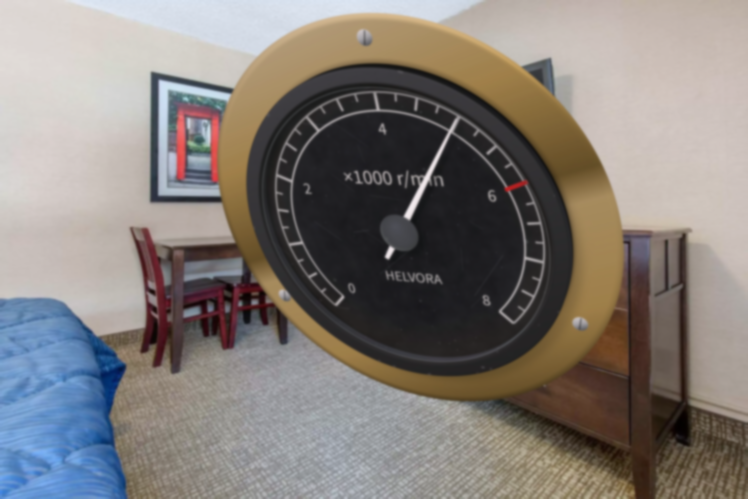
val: 5000 rpm
